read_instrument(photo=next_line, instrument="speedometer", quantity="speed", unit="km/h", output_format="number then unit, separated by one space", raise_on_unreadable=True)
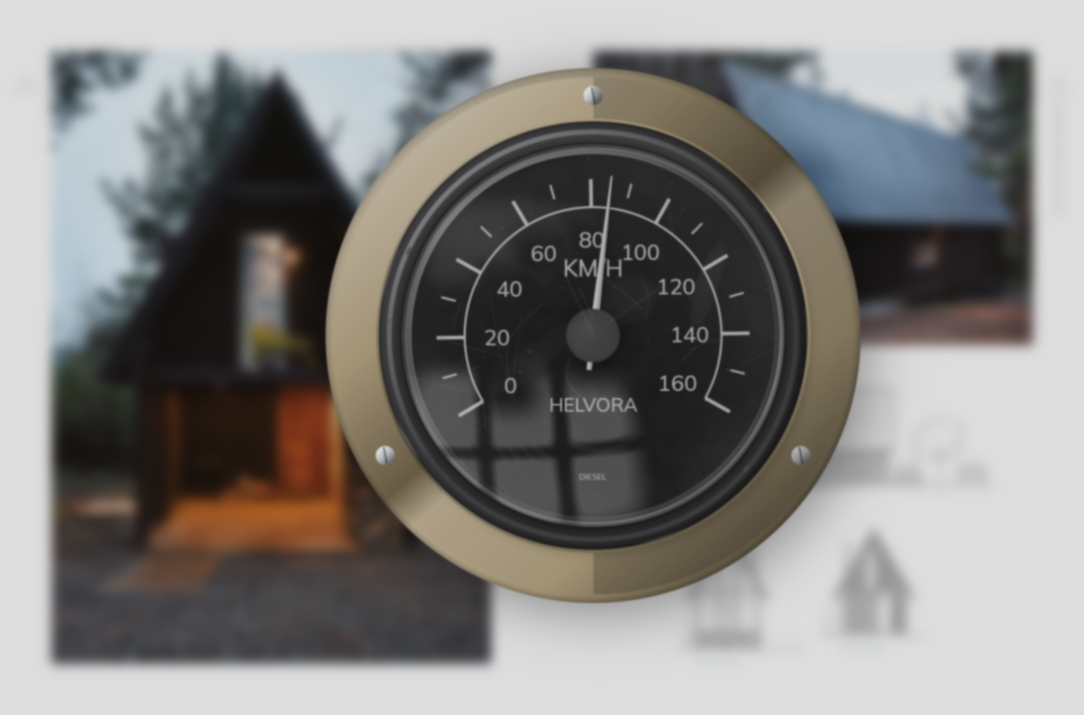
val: 85 km/h
